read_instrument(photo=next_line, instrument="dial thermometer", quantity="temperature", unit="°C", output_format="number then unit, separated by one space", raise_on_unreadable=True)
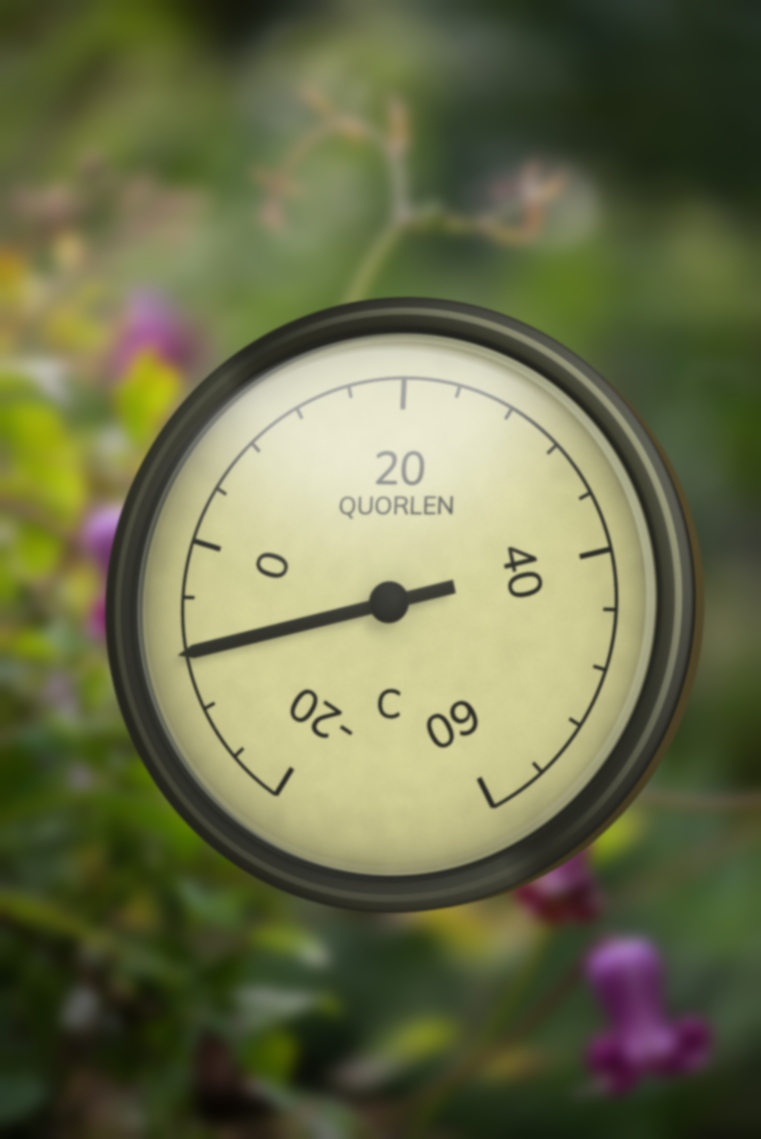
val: -8 °C
